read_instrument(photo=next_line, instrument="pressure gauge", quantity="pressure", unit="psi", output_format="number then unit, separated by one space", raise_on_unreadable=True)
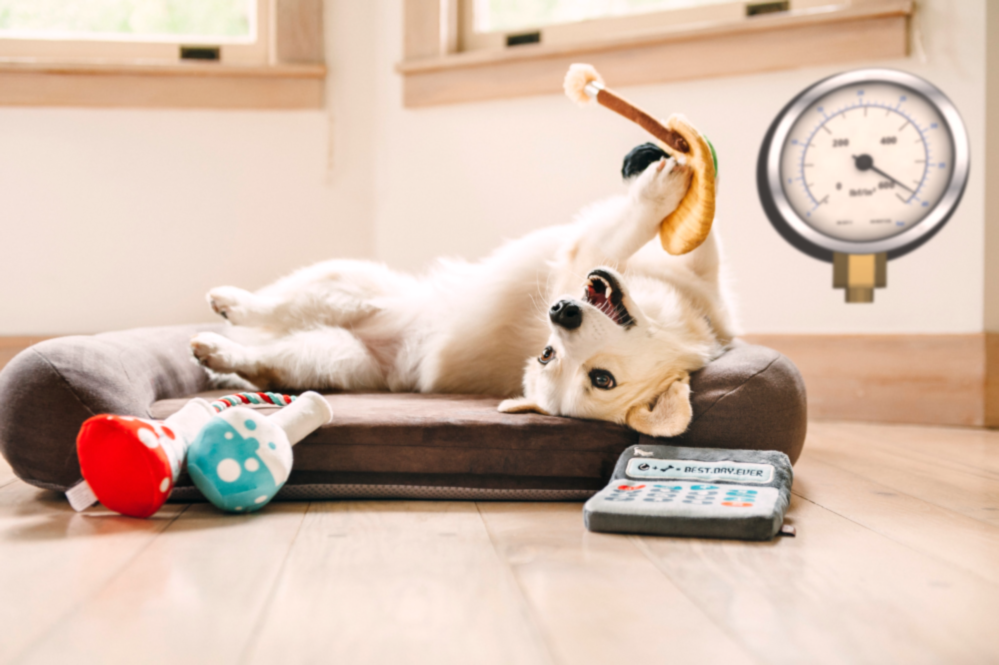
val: 575 psi
